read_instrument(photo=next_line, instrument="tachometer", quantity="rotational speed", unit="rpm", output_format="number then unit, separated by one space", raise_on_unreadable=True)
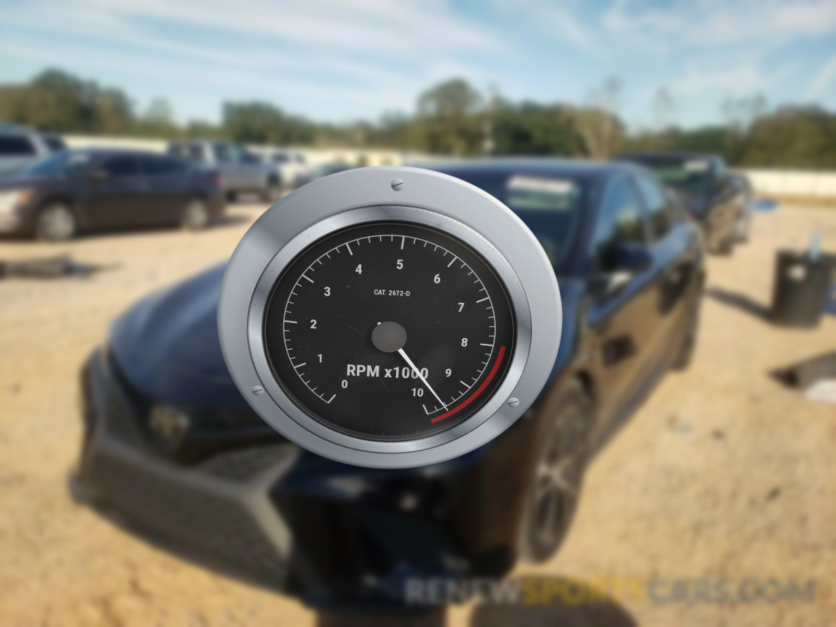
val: 9600 rpm
